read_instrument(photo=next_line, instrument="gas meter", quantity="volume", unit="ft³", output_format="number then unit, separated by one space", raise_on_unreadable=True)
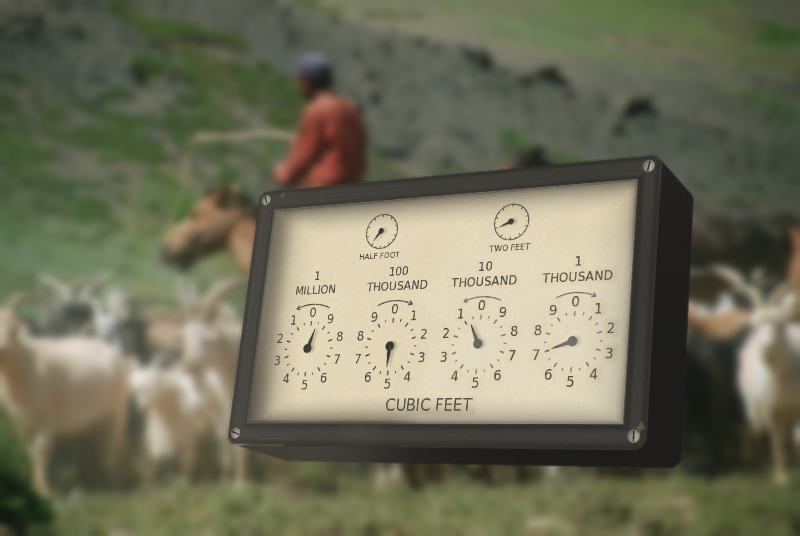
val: 950700 ft³
